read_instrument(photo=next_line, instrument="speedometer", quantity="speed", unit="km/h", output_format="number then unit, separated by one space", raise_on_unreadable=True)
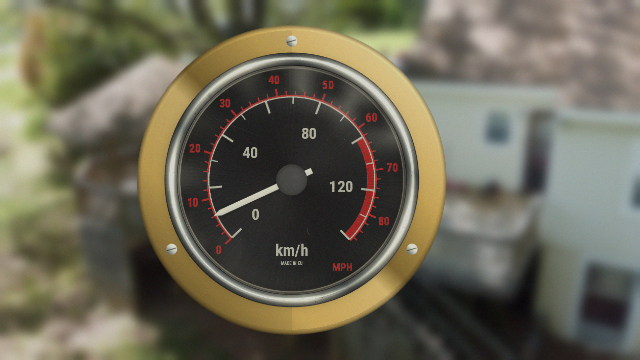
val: 10 km/h
